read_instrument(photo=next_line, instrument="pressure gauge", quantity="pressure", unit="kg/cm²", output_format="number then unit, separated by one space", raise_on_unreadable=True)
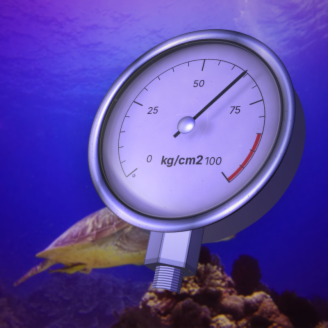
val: 65 kg/cm²
